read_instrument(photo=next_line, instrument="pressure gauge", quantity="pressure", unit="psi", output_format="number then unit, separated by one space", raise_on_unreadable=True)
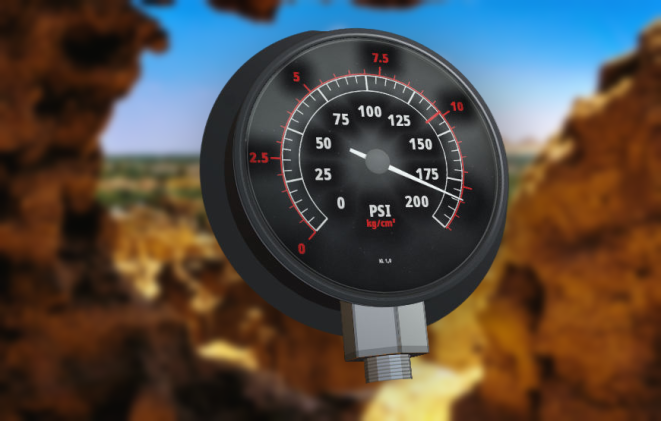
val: 185 psi
